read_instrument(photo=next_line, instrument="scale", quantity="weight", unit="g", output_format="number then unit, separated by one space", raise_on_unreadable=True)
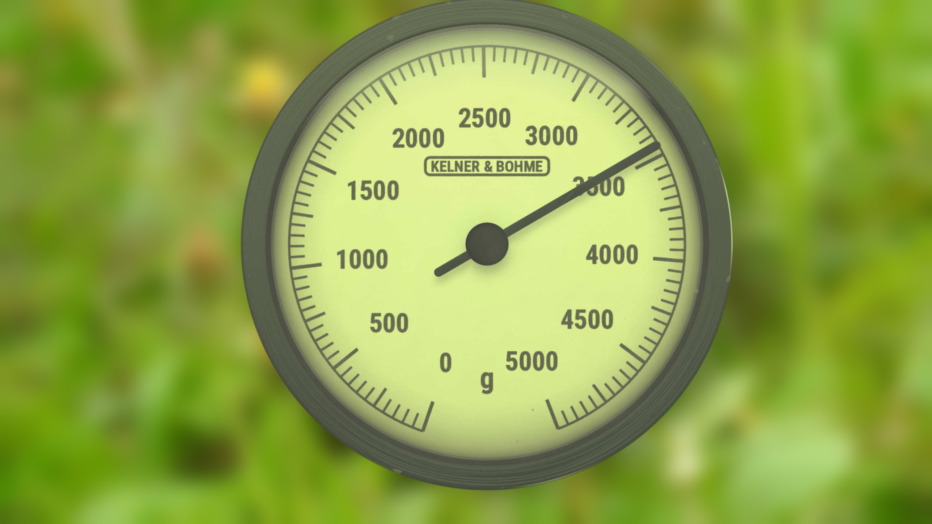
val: 3450 g
